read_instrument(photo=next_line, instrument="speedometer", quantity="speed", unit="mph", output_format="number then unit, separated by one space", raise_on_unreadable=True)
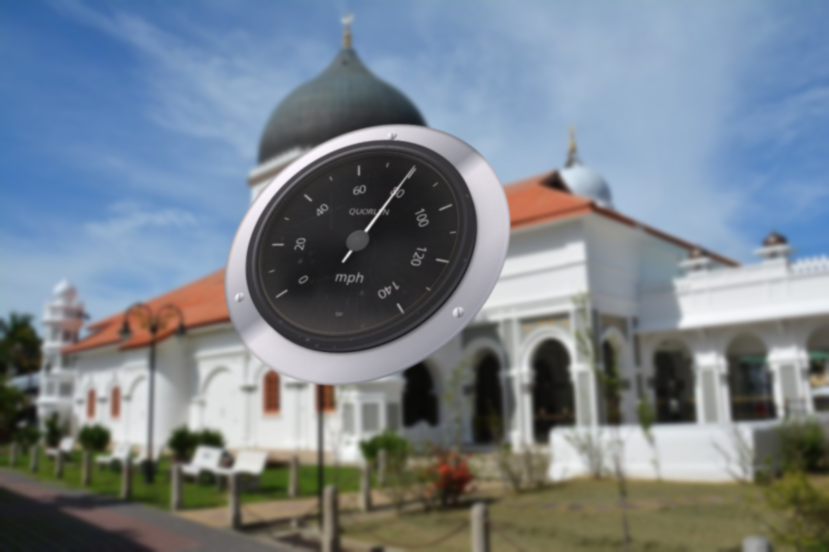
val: 80 mph
